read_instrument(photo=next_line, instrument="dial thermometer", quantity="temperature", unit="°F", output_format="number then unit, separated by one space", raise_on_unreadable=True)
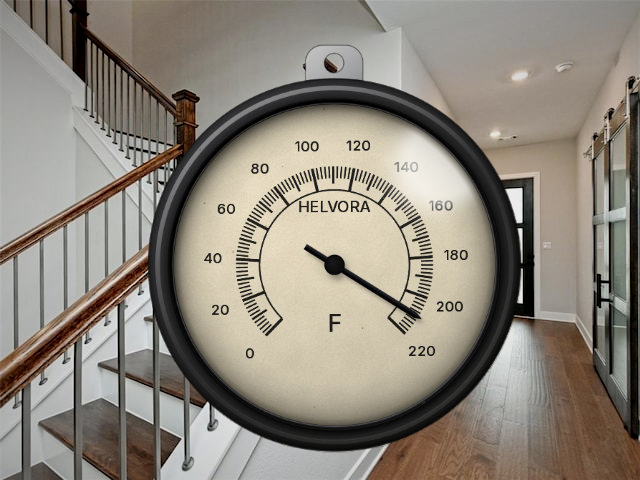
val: 210 °F
